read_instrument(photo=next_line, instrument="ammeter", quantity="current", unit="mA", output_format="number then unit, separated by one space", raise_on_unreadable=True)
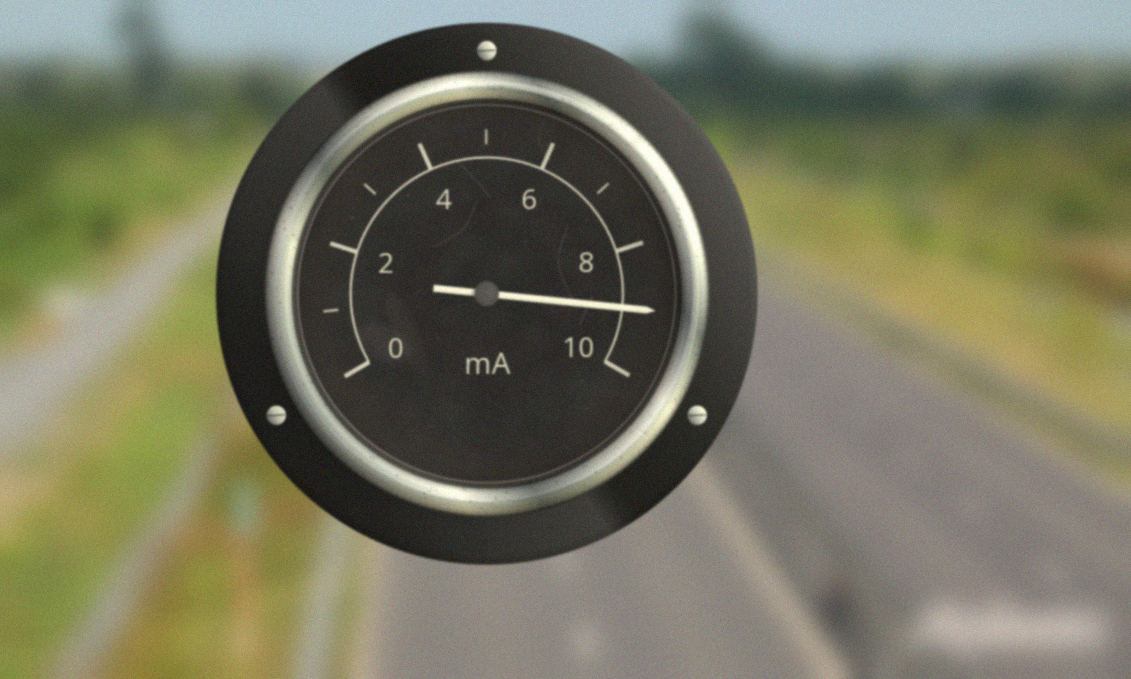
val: 9 mA
